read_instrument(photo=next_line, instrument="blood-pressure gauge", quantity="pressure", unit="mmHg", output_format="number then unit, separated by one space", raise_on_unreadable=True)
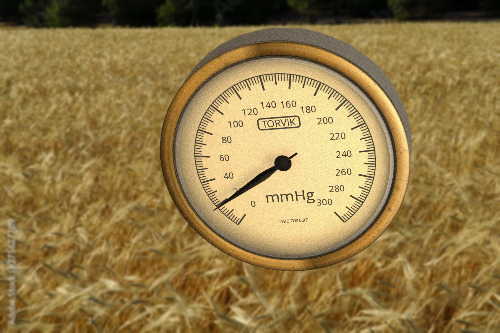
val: 20 mmHg
